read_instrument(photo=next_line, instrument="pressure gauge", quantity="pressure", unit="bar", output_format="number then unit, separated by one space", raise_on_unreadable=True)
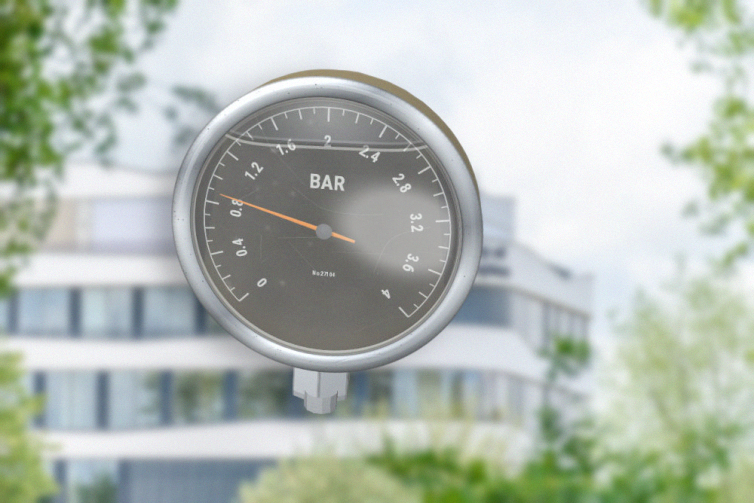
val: 0.9 bar
